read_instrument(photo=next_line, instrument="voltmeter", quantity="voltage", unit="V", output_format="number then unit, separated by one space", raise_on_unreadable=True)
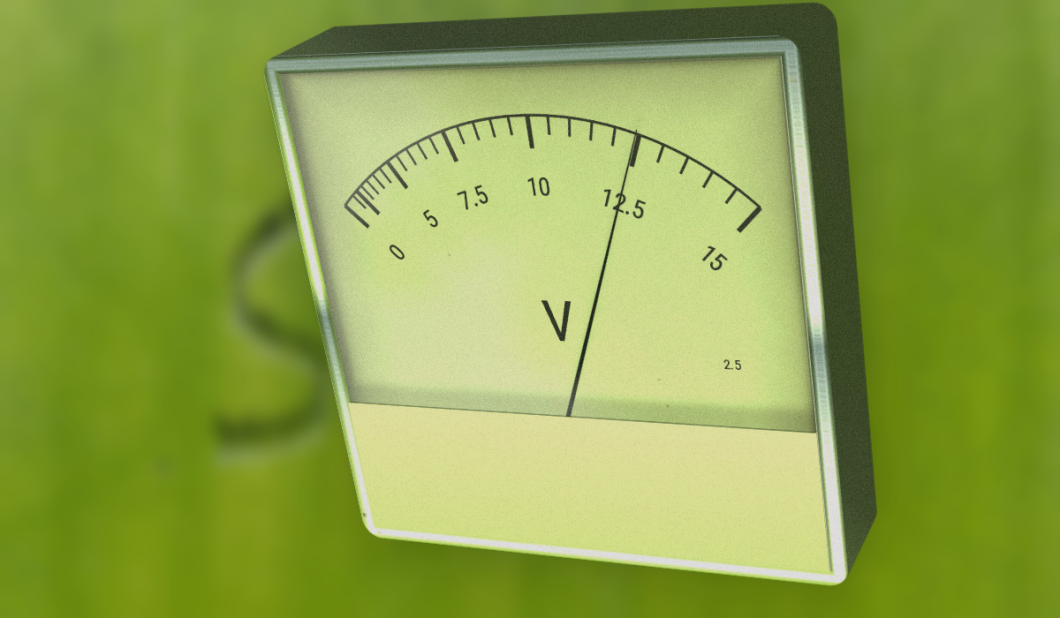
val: 12.5 V
